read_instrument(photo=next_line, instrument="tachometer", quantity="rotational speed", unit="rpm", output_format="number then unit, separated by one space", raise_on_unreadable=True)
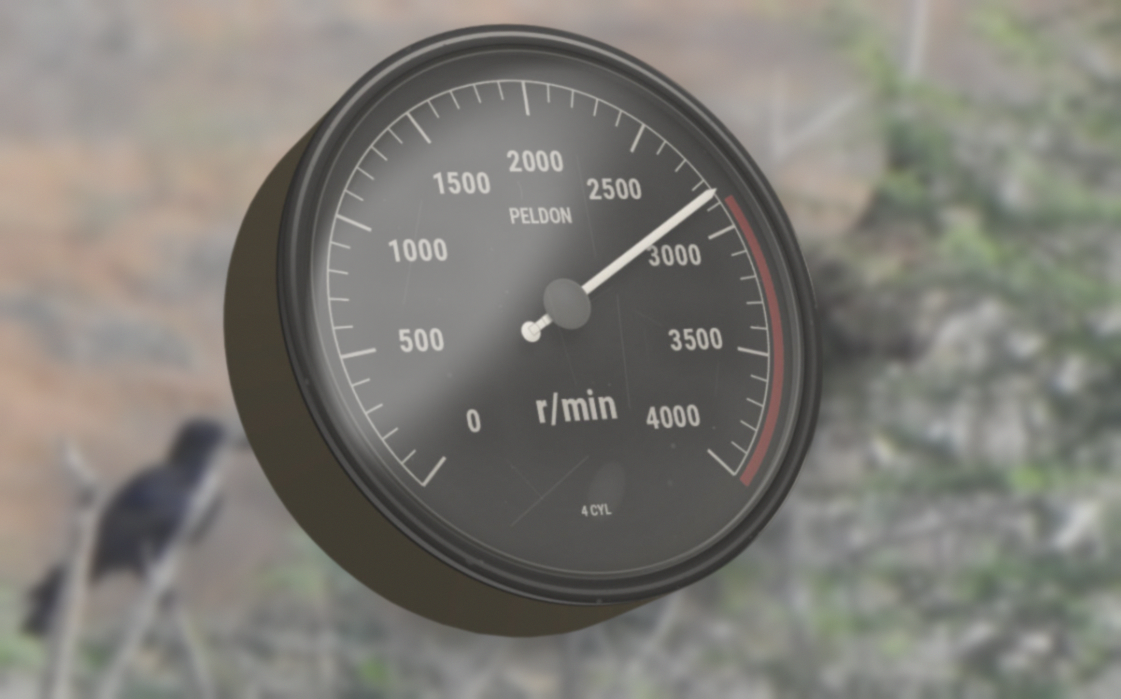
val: 2850 rpm
